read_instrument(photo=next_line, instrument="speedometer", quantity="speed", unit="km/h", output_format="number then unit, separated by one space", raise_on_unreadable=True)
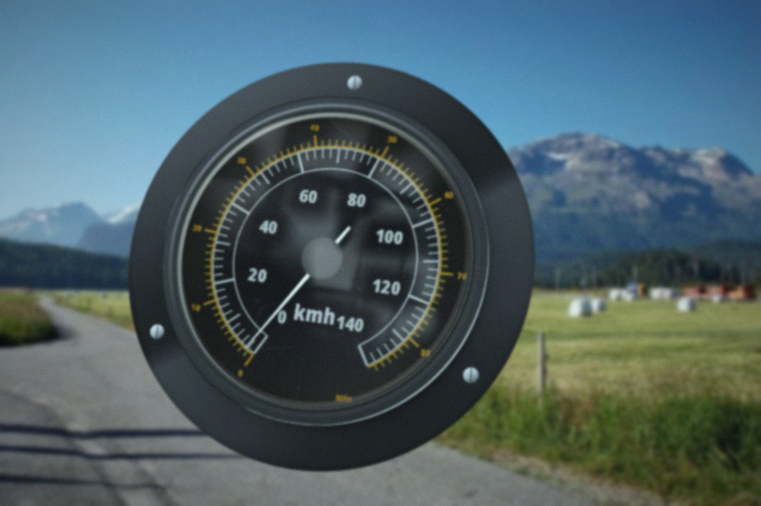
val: 2 km/h
